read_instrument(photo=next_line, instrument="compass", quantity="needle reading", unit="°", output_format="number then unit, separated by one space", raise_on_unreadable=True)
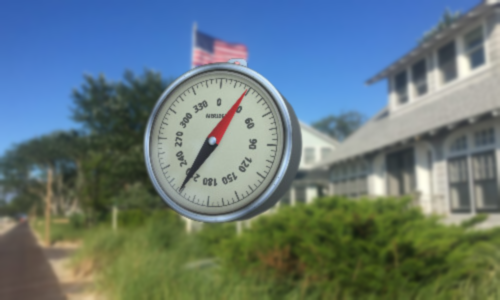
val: 30 °
